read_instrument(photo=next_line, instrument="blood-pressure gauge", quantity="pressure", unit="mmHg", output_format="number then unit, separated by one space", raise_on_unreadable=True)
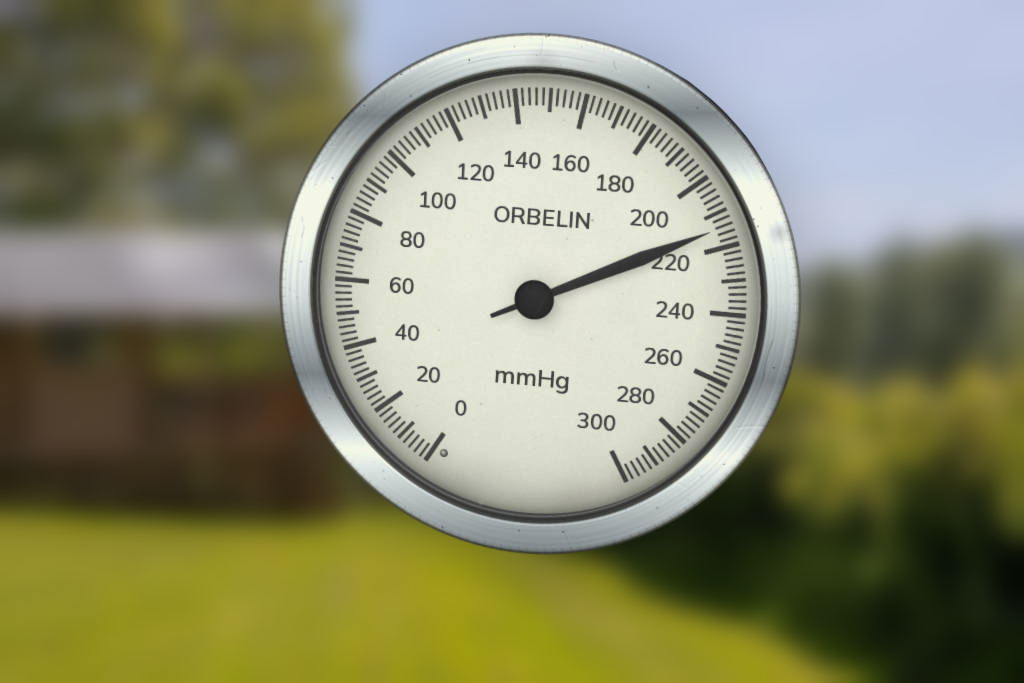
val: 214 mmHg
